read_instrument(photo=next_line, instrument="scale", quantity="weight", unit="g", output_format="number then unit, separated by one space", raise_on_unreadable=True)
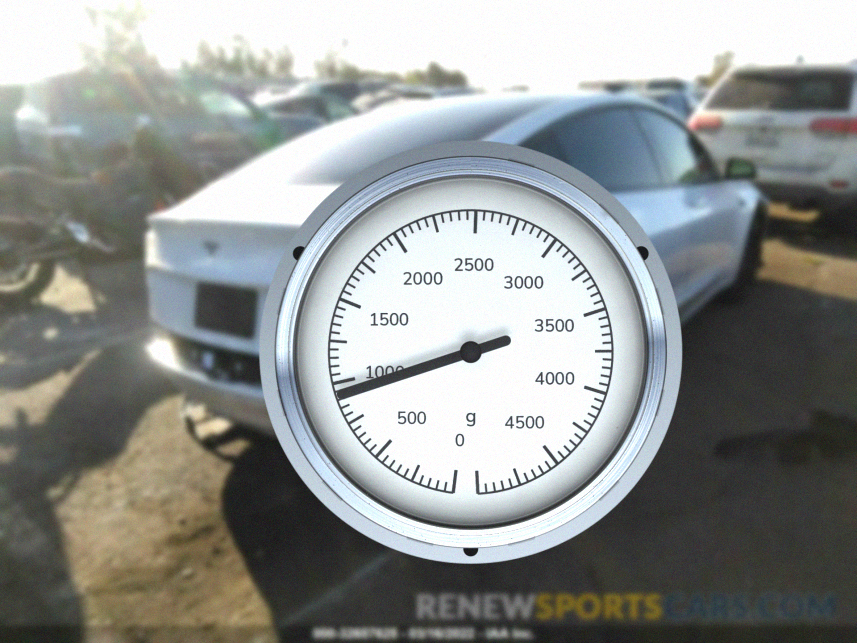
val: 925 g
